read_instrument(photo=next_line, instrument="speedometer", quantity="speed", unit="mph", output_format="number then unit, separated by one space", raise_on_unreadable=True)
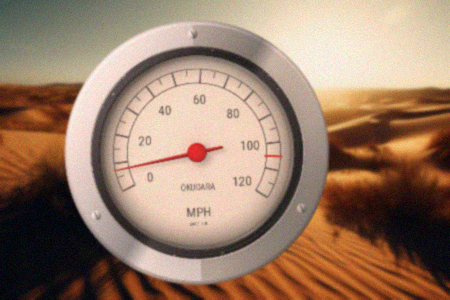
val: 7.5 mph
